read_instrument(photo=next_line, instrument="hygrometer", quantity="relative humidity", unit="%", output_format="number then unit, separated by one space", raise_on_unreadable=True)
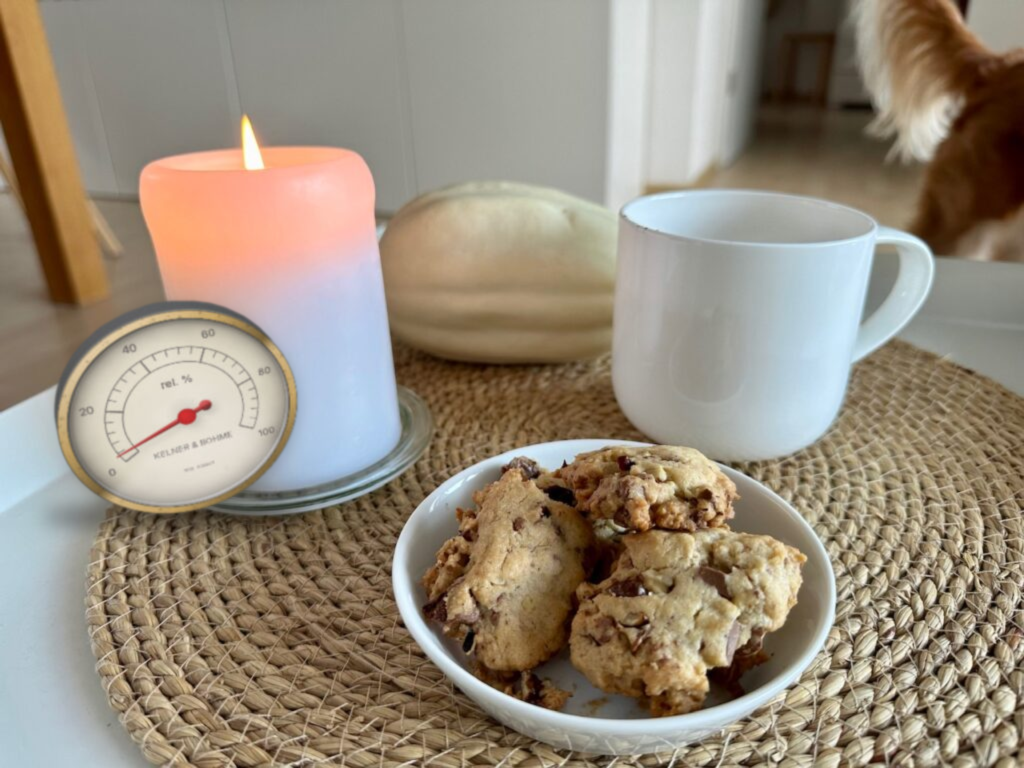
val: 4 %
